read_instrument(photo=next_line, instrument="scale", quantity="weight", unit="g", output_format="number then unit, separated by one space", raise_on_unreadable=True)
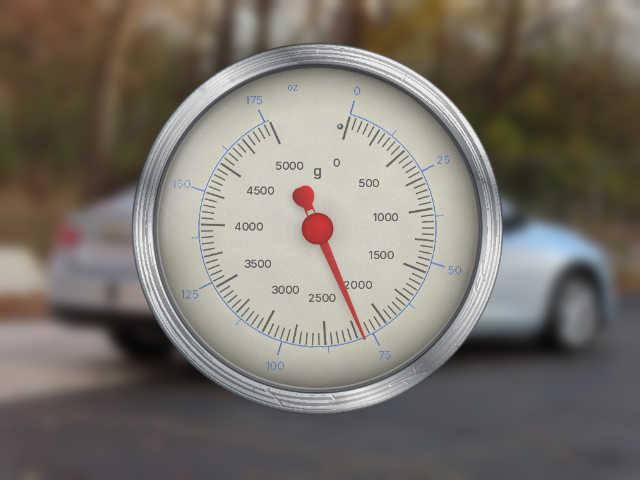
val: 2200 g
